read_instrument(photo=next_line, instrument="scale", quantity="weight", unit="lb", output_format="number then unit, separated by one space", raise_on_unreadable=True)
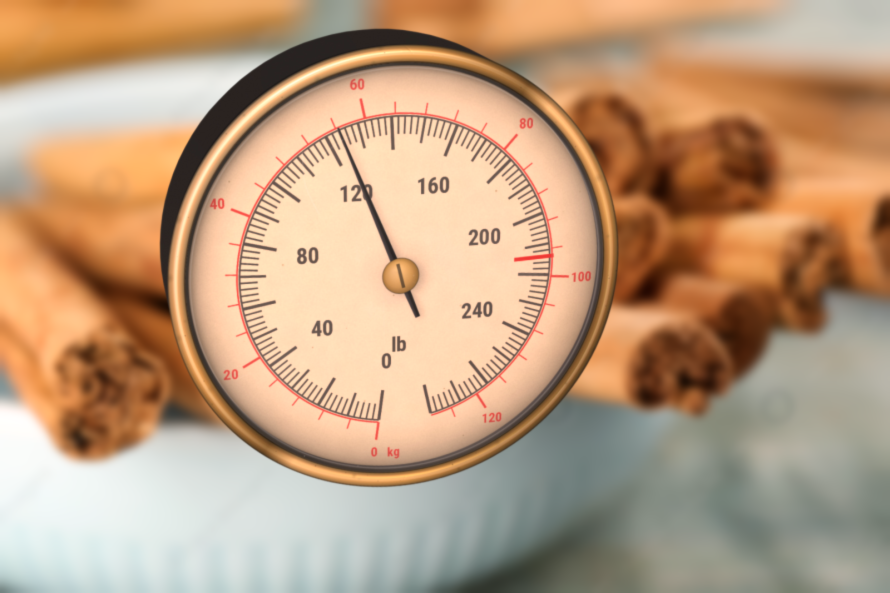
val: 124 lb
